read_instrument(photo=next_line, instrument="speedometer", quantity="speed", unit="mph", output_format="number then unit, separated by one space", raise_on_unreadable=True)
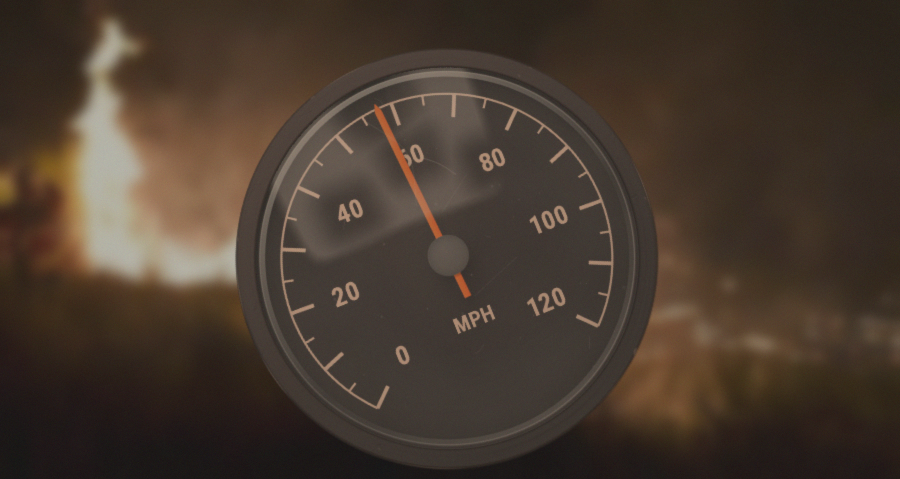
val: 57.5 mph
